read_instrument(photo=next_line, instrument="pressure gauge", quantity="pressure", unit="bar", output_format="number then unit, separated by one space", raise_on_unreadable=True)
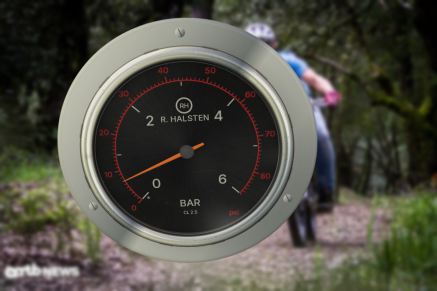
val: 0.5 bar
